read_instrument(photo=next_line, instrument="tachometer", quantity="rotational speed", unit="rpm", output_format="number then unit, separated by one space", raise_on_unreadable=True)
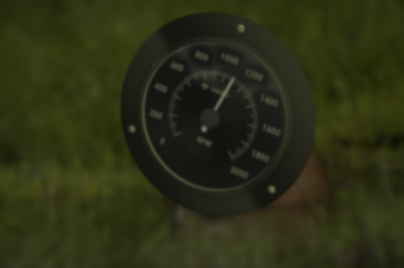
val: 1100 rpm
